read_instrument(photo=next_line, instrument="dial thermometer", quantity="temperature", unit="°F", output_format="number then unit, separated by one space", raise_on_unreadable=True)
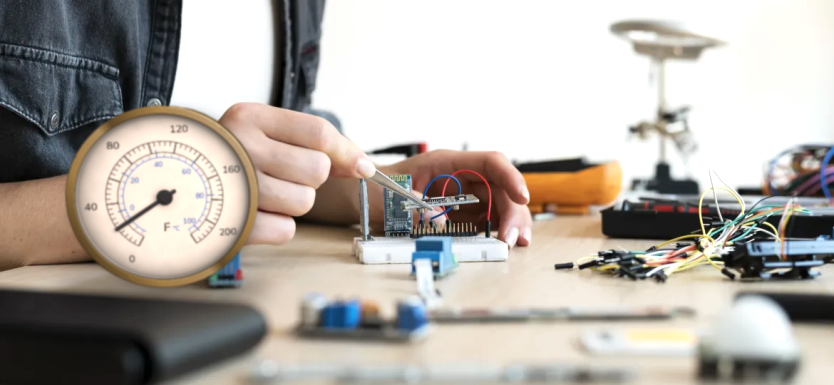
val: 20 °F
